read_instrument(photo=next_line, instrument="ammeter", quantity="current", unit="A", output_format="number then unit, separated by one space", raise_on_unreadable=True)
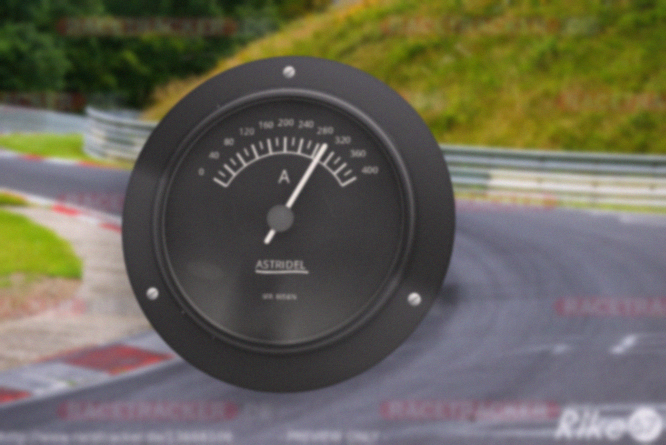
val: 300 A
